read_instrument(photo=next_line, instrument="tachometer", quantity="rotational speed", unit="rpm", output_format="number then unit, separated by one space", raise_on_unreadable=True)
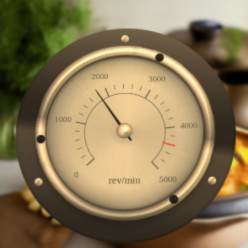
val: 1800 rpm
